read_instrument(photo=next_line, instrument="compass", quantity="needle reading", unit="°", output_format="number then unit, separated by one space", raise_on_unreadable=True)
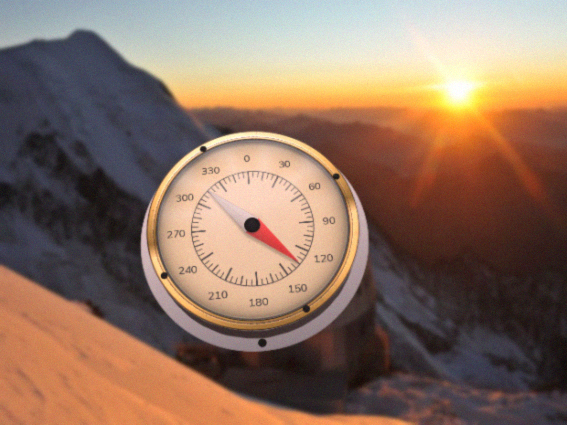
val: 135 °
